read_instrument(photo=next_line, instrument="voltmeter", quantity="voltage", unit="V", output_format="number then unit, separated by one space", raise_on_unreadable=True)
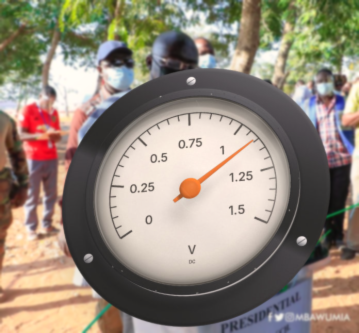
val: 1.1 V
